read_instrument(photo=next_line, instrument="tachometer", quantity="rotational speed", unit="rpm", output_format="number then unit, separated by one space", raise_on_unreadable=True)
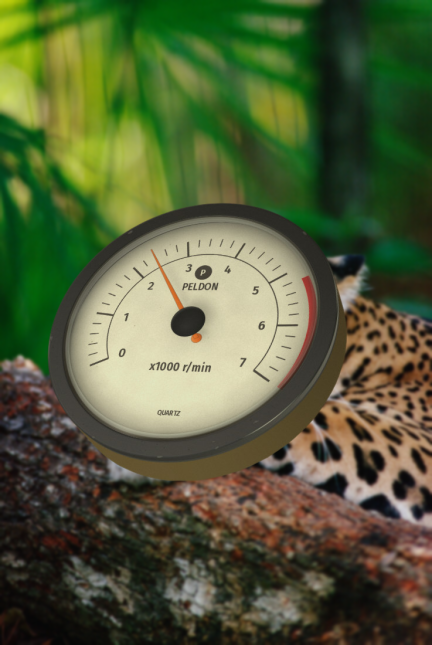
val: 2400 rpm
